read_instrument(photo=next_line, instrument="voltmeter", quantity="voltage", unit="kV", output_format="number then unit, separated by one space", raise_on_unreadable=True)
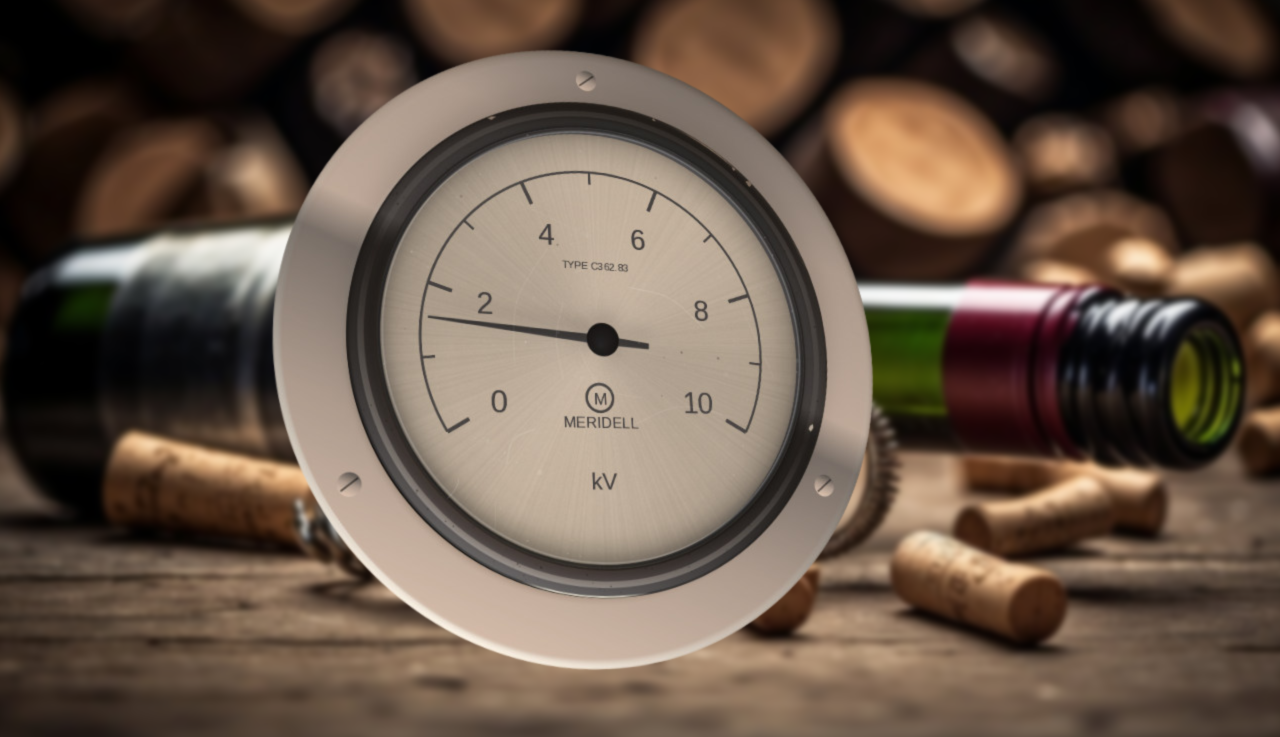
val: 1.5 kV
